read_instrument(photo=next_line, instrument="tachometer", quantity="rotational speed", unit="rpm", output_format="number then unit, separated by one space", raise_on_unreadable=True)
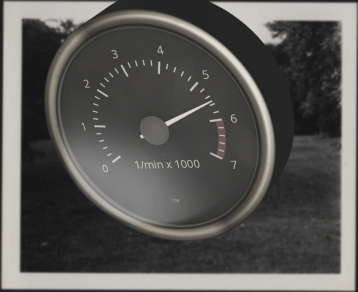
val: 5500 rpm
